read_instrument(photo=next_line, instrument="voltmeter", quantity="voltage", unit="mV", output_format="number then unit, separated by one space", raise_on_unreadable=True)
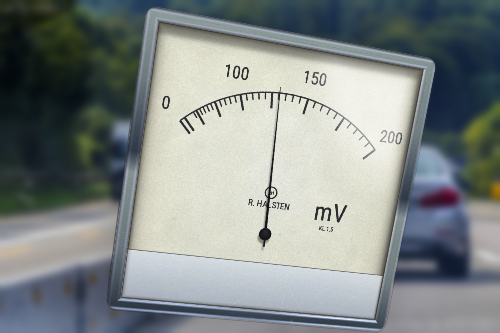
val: 130 mV
